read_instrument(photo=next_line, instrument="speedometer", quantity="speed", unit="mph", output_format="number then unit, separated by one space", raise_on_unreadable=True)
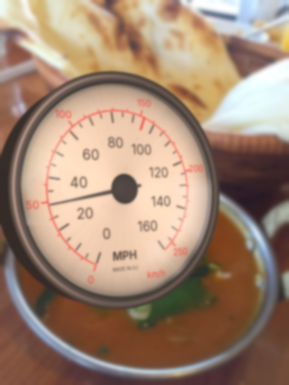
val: 30 mph
